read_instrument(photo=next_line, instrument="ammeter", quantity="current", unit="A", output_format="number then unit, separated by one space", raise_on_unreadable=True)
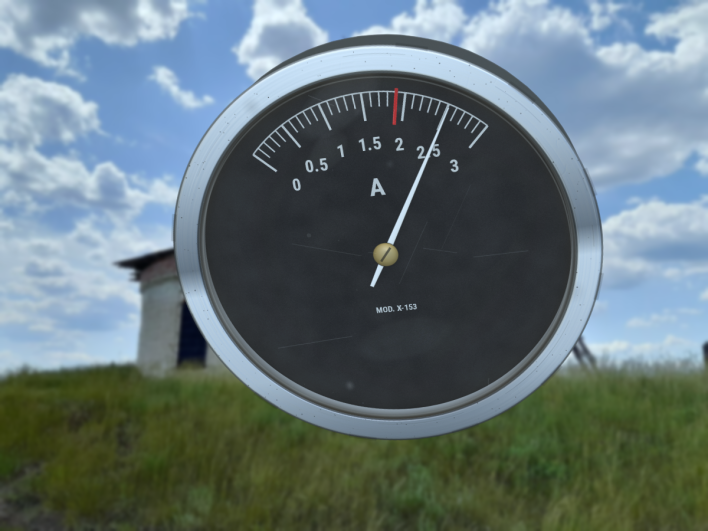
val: 2.5 A
